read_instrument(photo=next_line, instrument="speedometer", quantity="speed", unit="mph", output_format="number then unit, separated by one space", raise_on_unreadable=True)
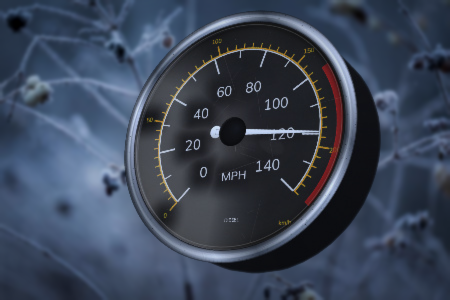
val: 120 mph
